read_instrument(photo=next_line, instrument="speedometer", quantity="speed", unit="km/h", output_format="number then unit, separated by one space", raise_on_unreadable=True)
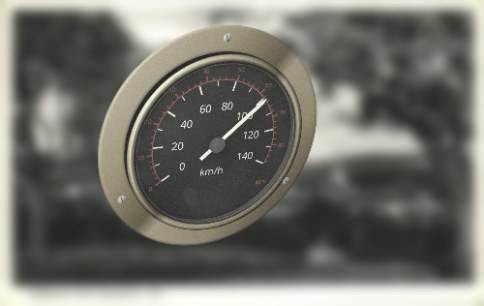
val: 100 km/h
